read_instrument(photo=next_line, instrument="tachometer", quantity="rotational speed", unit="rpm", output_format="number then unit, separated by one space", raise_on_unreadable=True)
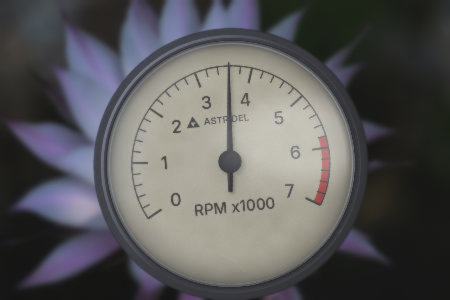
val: 3600 rpm
